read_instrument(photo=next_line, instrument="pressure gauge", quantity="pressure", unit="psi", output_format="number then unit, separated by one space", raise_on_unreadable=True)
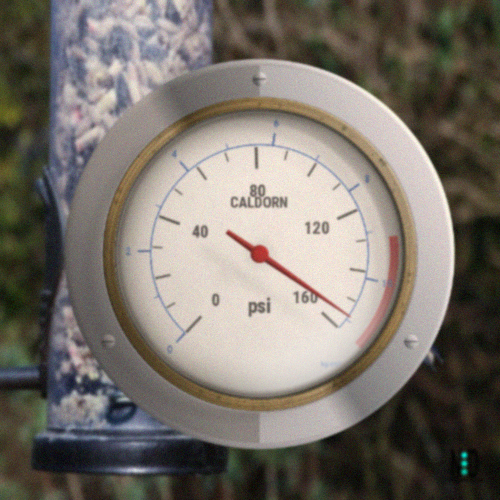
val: 155 psi
